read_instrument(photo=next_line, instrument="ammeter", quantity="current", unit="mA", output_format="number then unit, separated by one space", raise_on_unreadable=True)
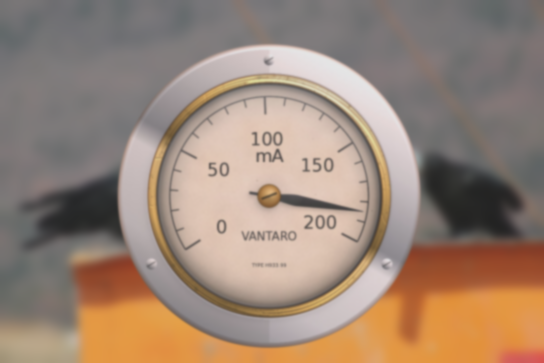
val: 185 mA
